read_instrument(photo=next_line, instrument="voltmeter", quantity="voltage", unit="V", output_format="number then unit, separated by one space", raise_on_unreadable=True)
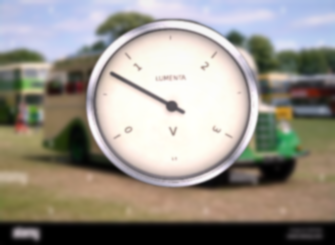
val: 0.75 V
